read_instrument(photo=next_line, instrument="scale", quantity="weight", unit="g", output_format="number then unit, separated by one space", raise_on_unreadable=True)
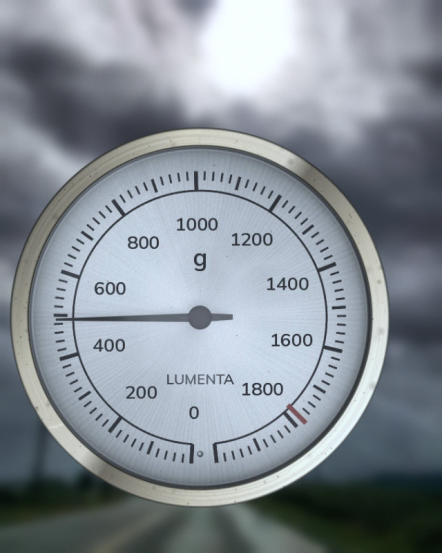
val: 490 g
